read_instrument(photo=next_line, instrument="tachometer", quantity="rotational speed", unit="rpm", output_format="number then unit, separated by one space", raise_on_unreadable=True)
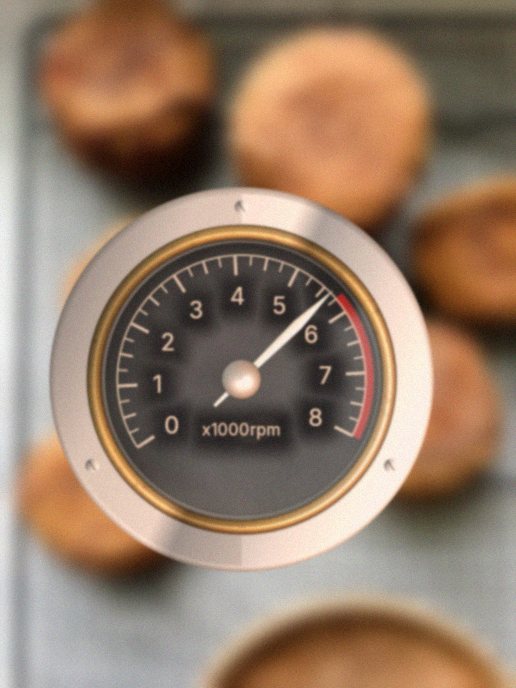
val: 5625 rpm
